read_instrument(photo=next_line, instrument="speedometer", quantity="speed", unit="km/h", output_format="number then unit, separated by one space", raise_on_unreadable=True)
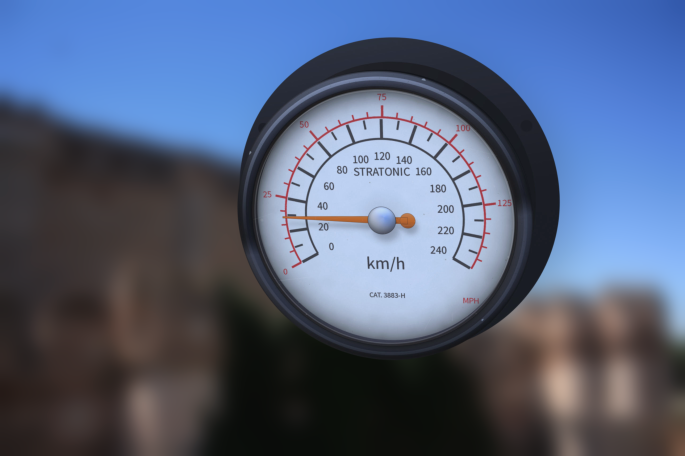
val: 30 km/h
